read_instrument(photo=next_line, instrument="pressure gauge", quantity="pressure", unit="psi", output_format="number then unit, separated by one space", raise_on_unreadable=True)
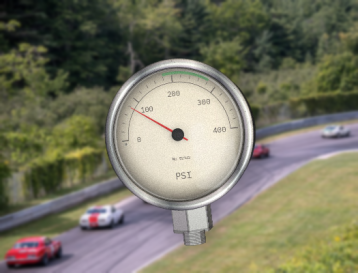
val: 80 psi
